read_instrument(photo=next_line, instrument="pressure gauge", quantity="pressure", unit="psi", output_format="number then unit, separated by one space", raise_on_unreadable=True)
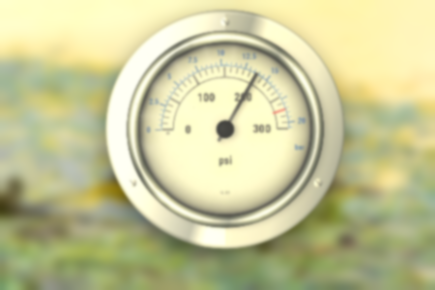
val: 200 psi
